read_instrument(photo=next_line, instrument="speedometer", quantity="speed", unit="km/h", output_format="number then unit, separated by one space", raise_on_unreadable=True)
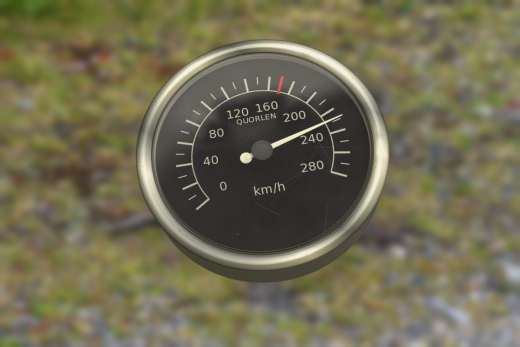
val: 230 km/h
